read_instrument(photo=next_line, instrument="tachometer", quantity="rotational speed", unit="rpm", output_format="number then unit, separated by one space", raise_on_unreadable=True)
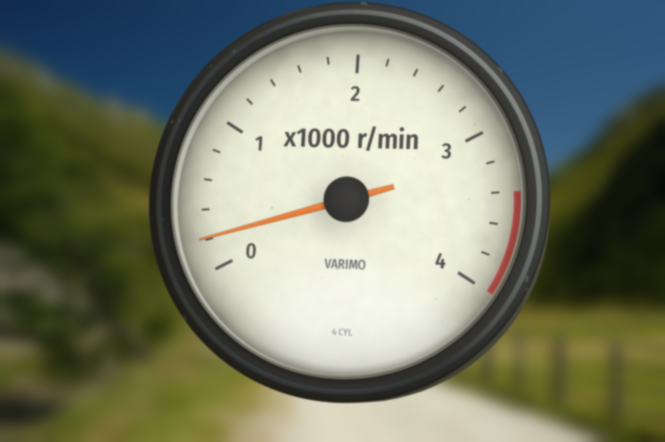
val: 200 rpm
